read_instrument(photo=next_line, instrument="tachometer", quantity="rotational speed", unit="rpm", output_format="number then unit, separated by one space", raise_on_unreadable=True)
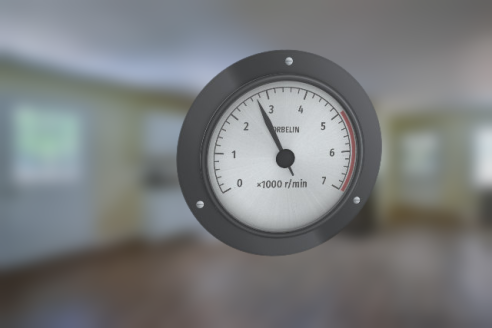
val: 2700 rpm
